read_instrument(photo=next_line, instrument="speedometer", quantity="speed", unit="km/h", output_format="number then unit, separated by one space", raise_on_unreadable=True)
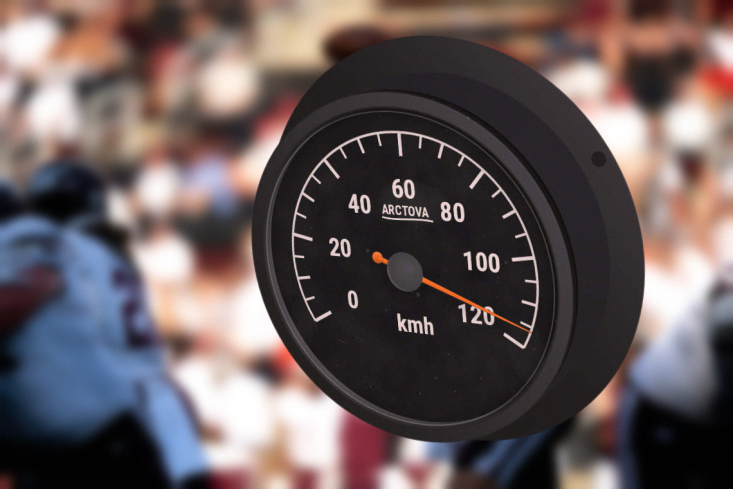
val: 115 km/h
